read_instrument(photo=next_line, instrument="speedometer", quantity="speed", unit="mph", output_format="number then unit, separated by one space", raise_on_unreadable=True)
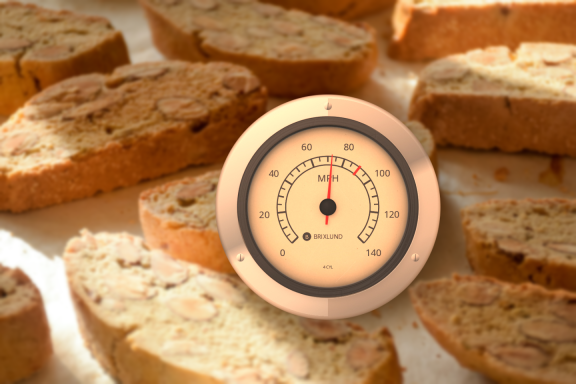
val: 72.5 mph
